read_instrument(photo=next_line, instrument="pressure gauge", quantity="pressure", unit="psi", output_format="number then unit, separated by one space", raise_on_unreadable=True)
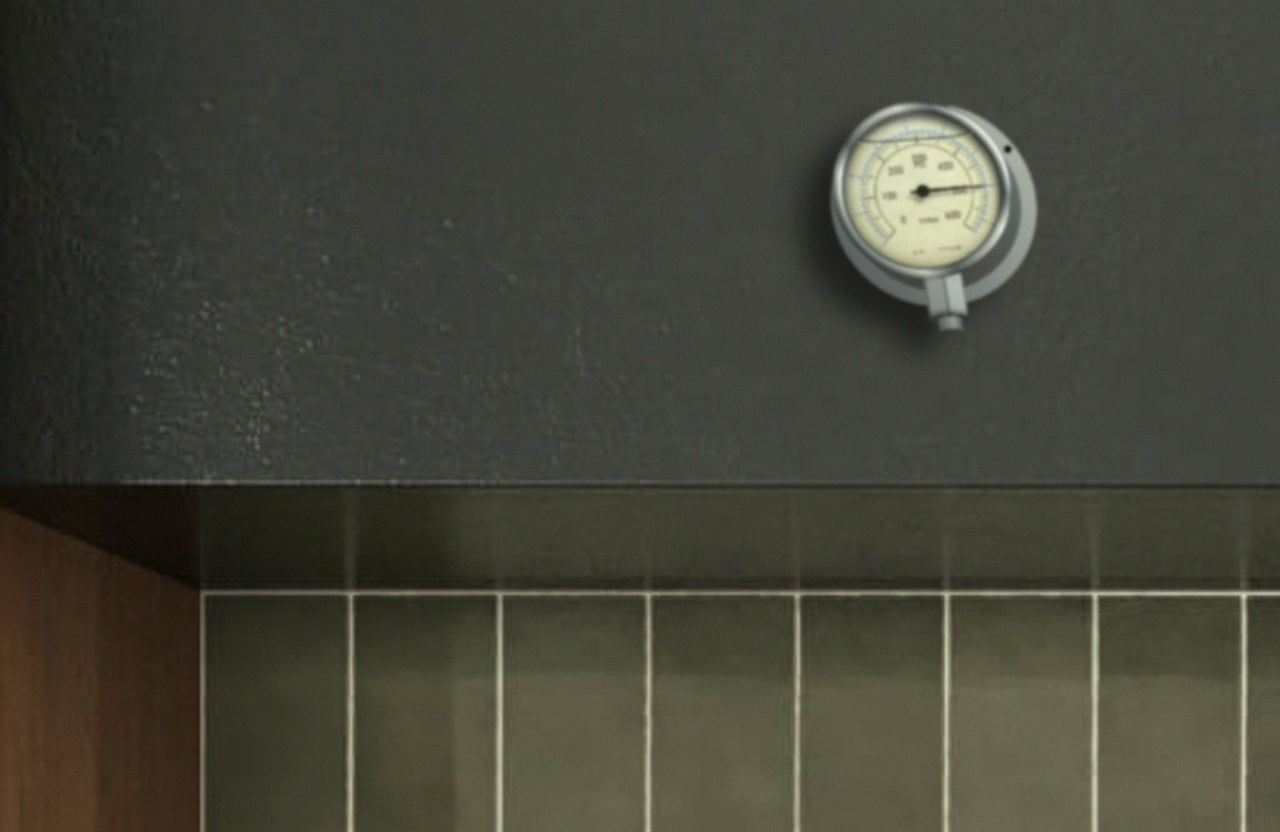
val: 500 psi
